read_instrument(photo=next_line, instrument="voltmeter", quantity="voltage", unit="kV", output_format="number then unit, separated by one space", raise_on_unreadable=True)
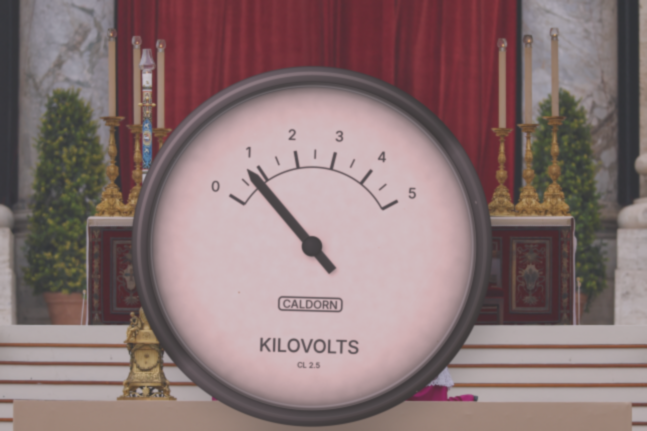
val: 0.75 kV
